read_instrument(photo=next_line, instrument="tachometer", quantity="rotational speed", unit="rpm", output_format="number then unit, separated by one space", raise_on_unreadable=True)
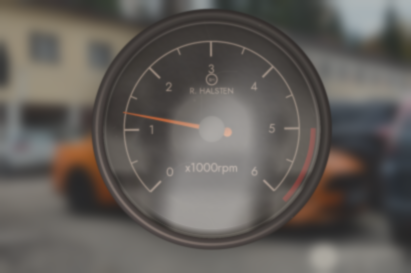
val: 1250 rpm
